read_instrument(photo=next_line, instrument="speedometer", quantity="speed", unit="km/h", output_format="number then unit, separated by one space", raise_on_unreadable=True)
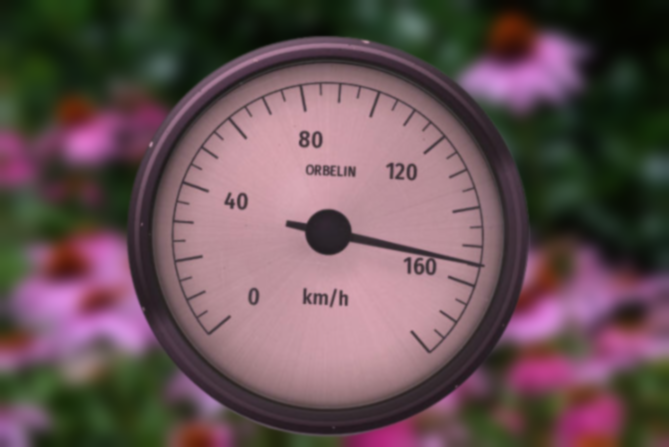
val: 155 km/h
